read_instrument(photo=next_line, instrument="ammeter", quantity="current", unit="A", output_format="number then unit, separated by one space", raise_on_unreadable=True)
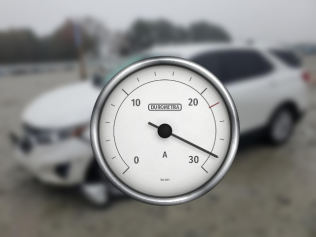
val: 28 A
